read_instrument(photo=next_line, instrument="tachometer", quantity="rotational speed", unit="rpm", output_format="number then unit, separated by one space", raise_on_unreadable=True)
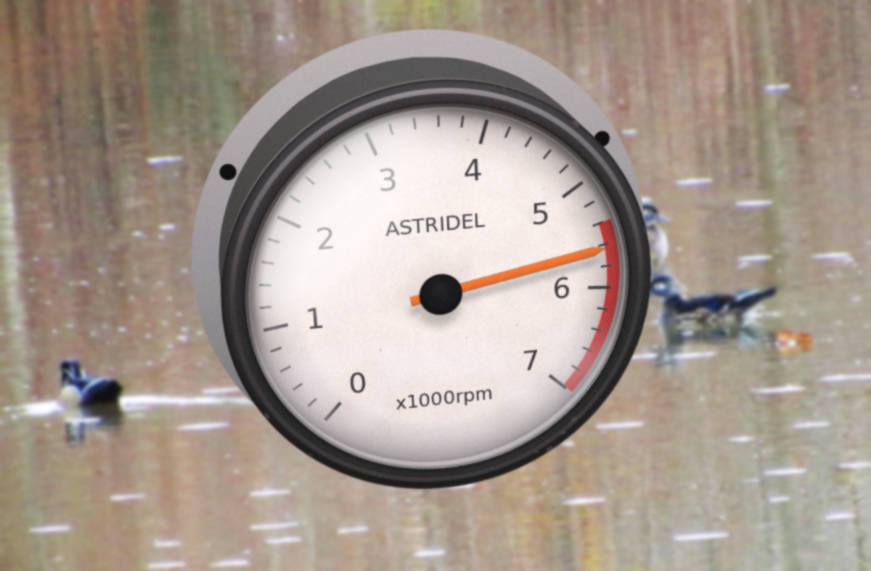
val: 5600 rpm
